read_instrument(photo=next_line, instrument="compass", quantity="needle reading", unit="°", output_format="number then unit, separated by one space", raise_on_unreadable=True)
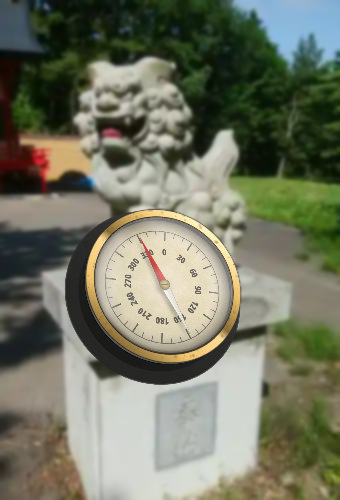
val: 330 °
